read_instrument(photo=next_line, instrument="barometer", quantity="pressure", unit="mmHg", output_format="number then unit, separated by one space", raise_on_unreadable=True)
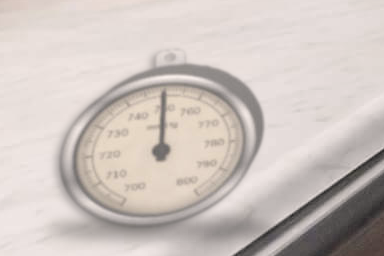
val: 750 mmHg
